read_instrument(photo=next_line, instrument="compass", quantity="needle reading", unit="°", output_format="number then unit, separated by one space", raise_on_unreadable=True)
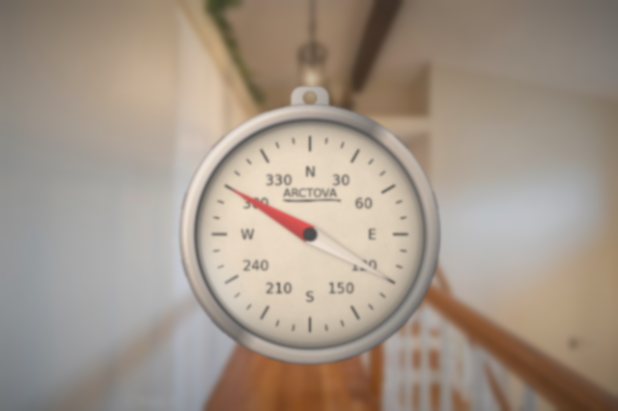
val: 300 °
